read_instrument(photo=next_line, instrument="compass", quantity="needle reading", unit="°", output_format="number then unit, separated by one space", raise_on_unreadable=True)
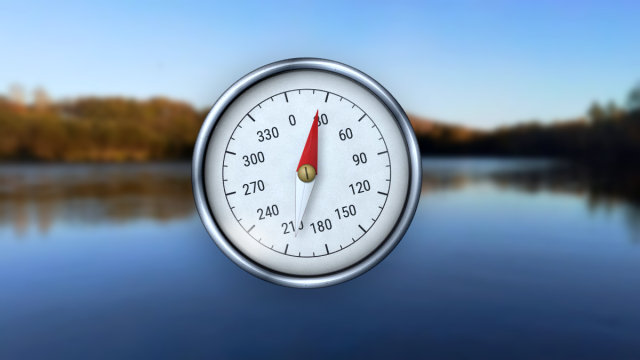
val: 25 °
